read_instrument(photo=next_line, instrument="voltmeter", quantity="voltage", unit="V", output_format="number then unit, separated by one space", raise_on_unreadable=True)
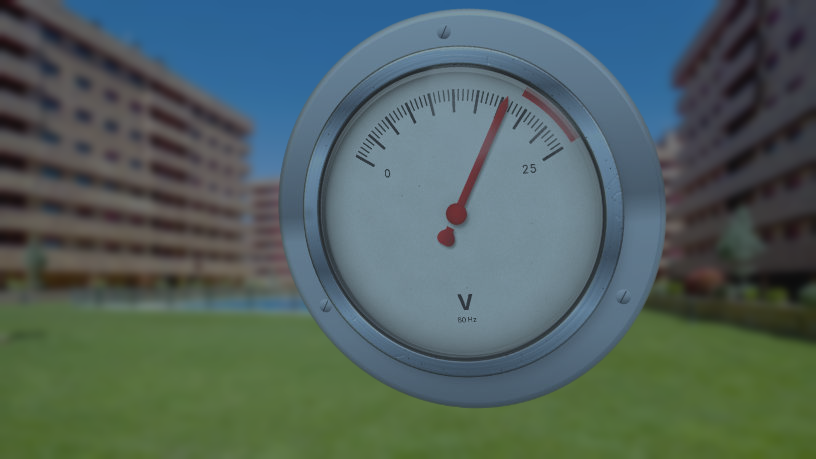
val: 18 V
